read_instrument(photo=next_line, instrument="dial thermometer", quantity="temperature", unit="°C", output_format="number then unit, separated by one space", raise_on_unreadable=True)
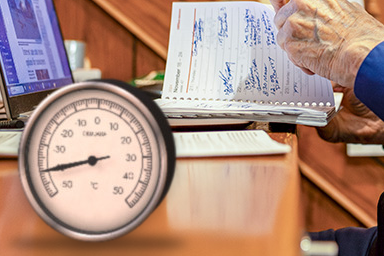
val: -40 °C
